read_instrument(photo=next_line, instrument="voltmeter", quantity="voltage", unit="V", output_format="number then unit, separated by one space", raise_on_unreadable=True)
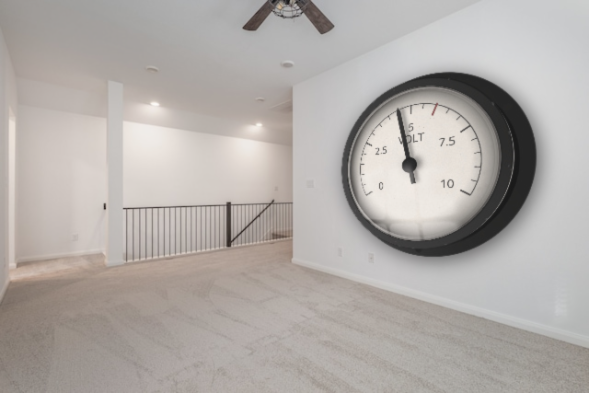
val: 4.5 V
